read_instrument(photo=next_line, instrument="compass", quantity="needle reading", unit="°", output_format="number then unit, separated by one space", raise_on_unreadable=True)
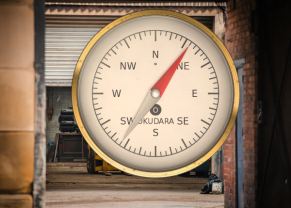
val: 35 °
